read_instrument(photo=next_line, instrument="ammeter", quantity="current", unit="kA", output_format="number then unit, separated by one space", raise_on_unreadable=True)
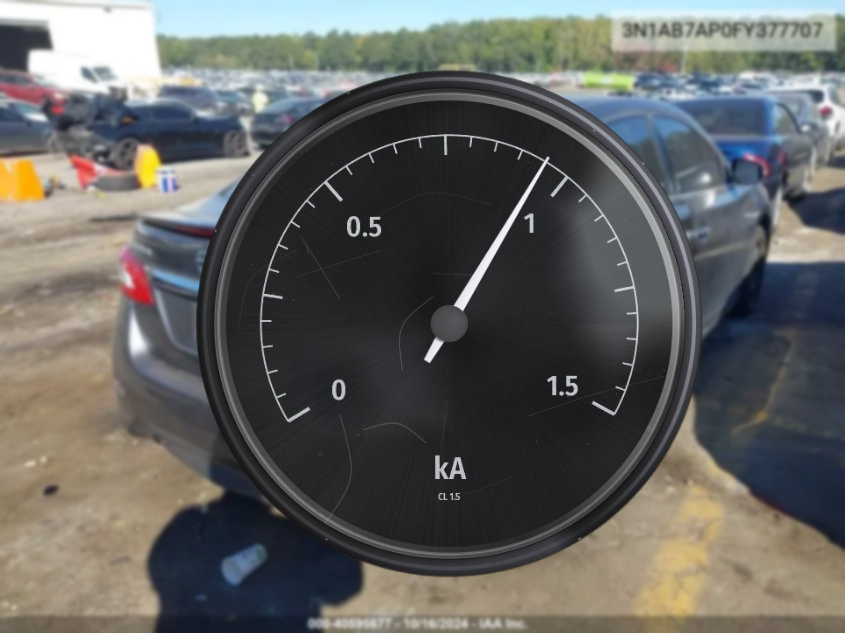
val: 0.95 kA
